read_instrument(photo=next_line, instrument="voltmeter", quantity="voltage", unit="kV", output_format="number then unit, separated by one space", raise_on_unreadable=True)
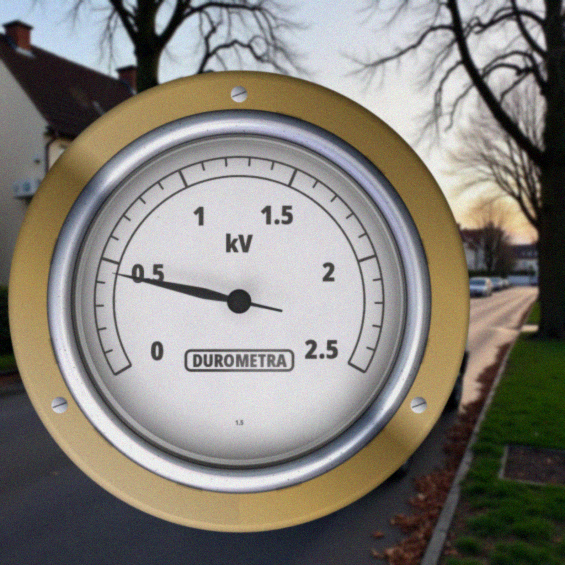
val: 0.45 kV
